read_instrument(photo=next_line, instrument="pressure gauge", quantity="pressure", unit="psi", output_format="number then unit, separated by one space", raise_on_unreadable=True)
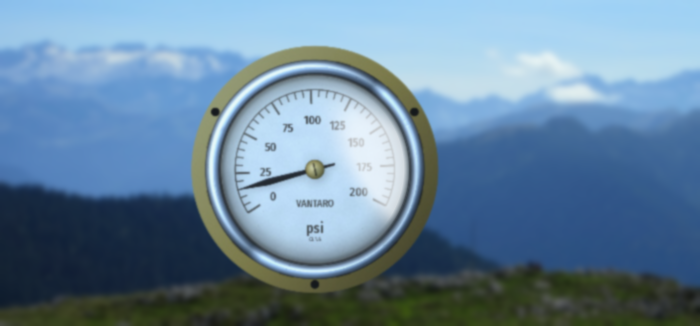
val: 15 psi
